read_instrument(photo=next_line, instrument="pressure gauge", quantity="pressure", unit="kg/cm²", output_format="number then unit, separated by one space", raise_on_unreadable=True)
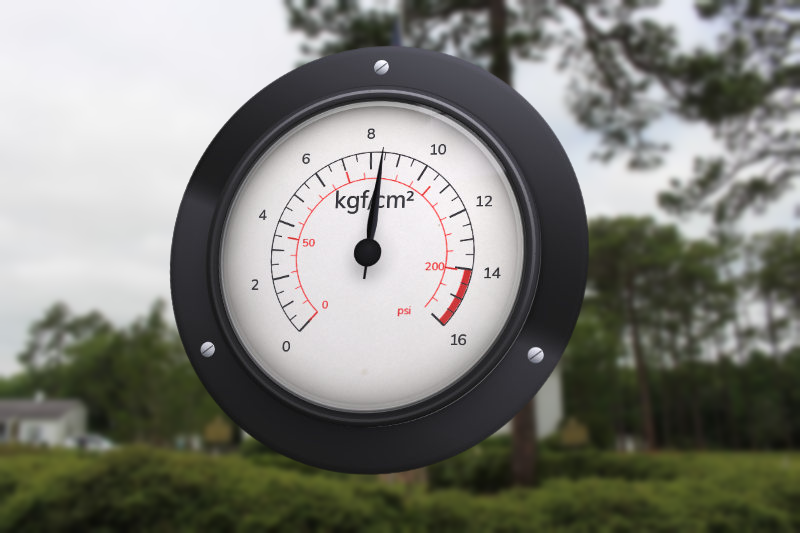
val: 8.5 kg/cm²
